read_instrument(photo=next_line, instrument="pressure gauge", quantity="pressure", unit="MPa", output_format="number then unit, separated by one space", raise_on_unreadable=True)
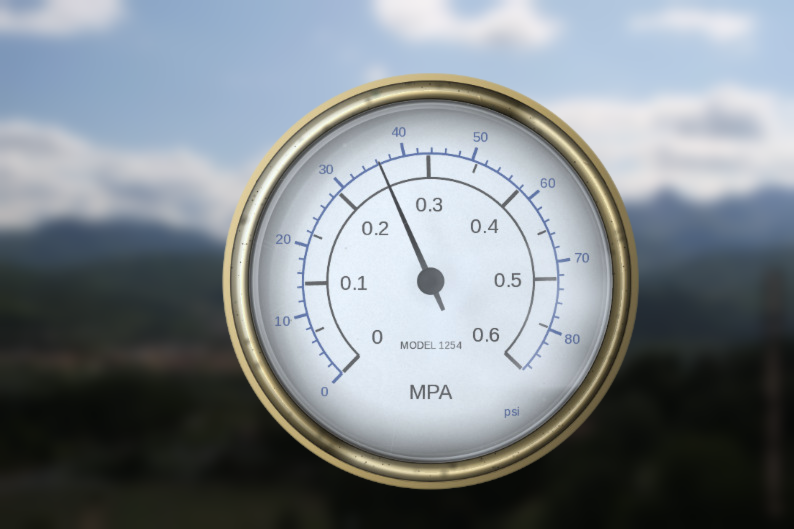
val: 0.25 MPa
